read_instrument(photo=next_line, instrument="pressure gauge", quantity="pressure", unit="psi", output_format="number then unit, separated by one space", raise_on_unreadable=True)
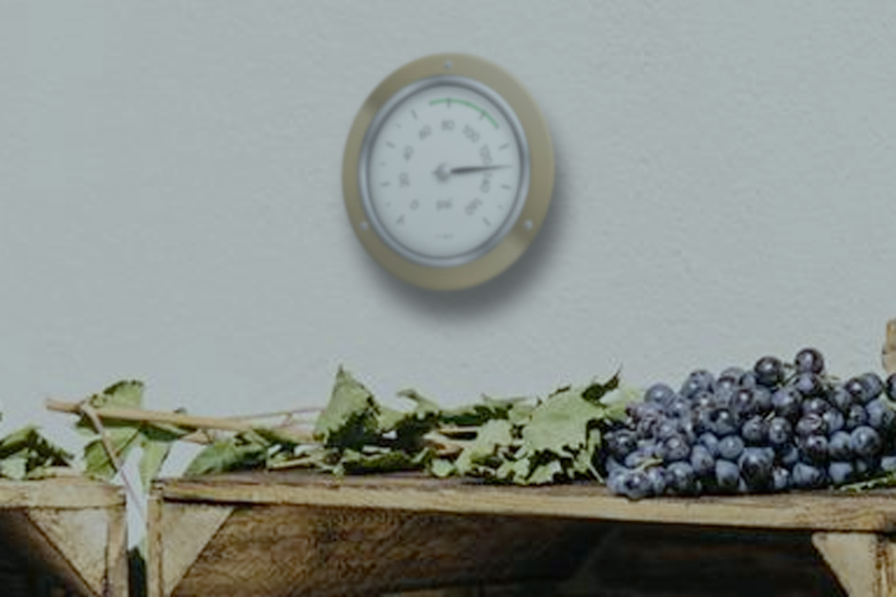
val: 130 psi
